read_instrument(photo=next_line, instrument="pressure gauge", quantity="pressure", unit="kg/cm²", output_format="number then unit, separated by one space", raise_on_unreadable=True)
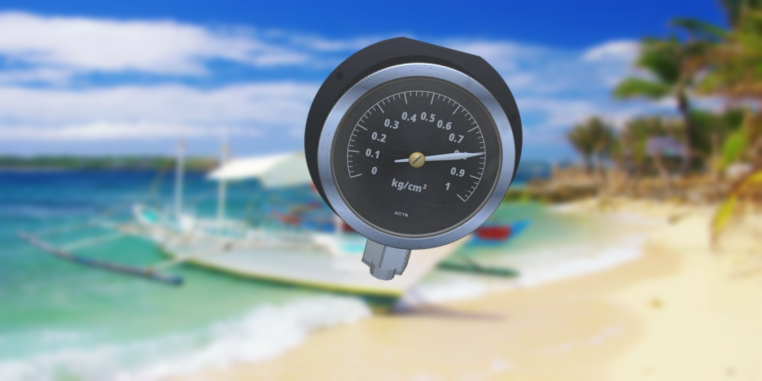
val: 0.8 kg/cm²
